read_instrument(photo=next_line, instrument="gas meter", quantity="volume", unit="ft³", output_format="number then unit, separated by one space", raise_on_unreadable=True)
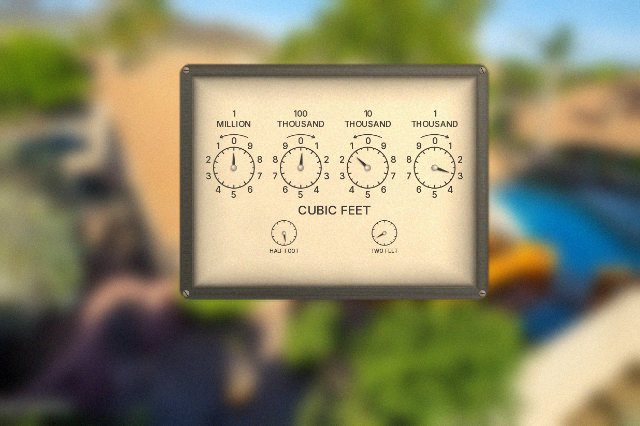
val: 1300 ft³
